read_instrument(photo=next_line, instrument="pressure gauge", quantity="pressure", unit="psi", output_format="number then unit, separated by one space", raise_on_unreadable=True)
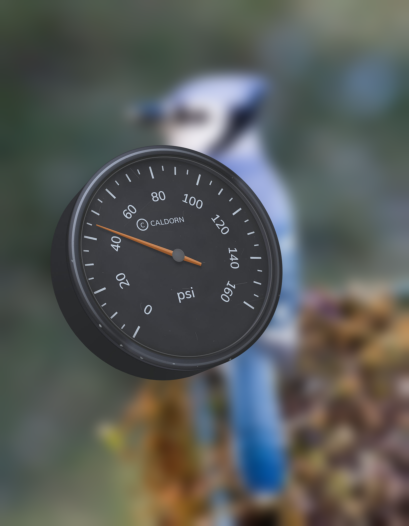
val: 45 psi
